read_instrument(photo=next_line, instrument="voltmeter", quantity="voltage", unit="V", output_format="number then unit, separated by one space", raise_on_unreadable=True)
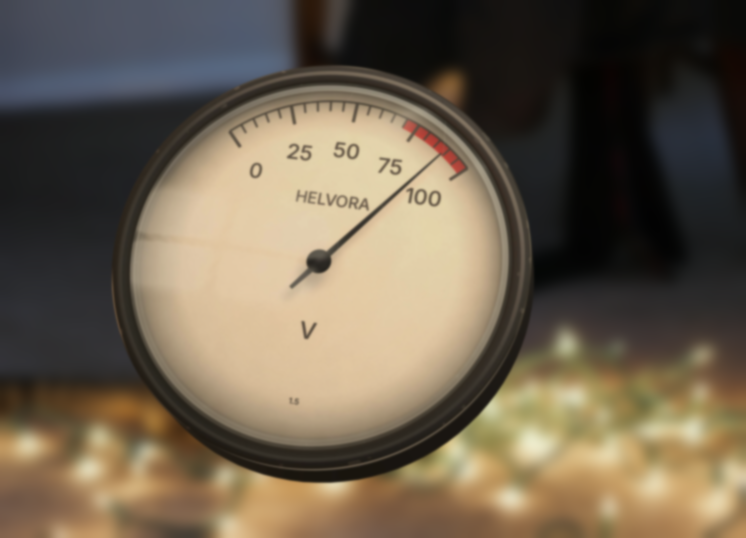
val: 90 V
